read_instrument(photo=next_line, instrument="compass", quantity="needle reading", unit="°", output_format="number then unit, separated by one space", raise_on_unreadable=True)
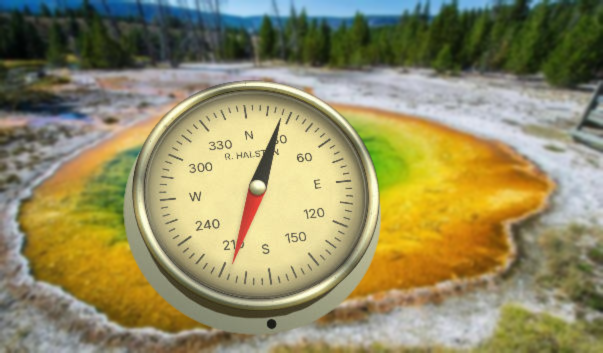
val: 205 °
